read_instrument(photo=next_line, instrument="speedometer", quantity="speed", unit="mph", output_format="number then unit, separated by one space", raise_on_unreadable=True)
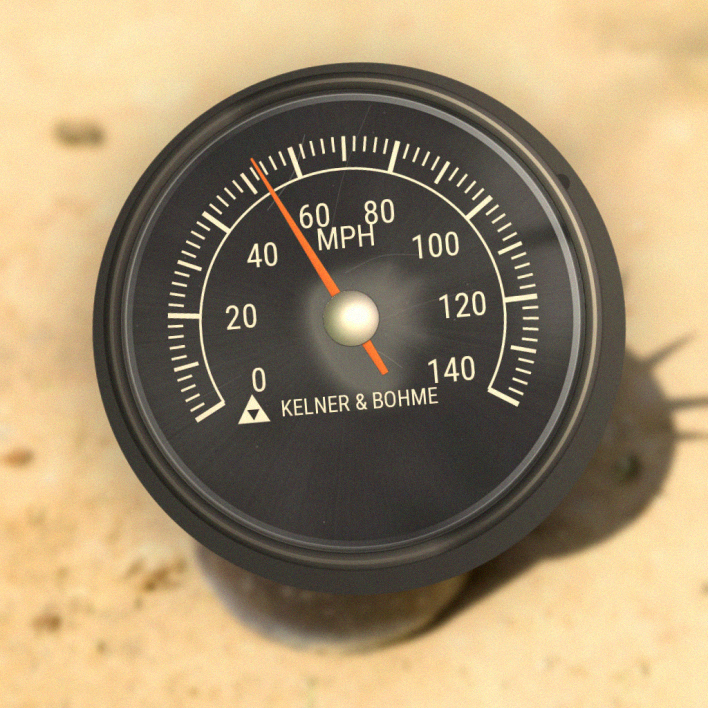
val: 53 mph
